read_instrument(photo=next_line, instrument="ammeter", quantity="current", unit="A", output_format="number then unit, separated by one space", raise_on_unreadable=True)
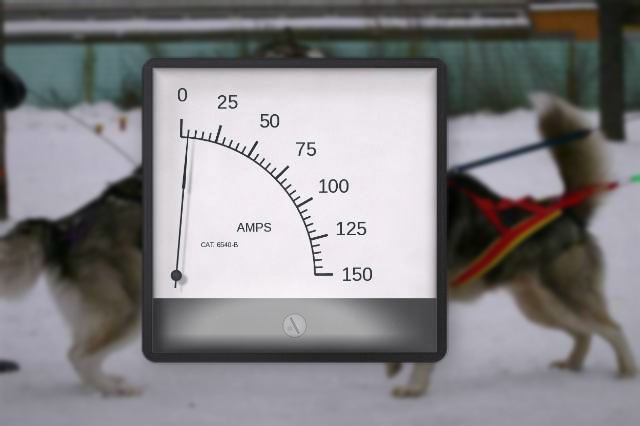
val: 5 A
